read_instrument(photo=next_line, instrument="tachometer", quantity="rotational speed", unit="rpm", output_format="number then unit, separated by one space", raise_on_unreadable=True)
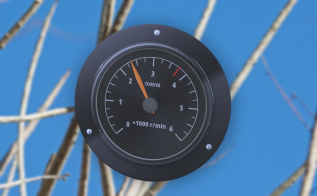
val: 2375 rpm
